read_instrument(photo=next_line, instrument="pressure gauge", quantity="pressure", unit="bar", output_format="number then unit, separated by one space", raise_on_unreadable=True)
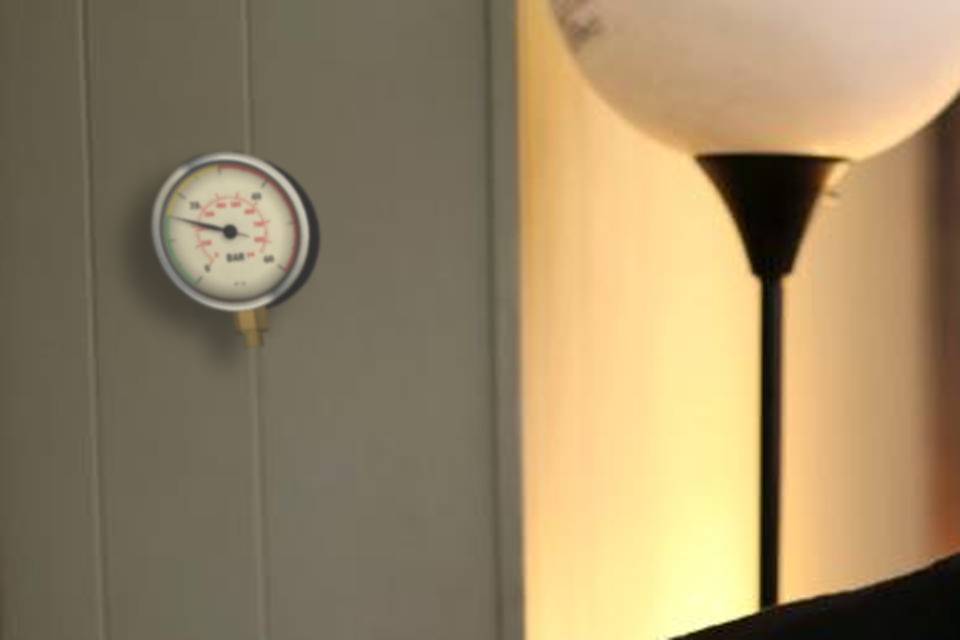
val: 15 bar
